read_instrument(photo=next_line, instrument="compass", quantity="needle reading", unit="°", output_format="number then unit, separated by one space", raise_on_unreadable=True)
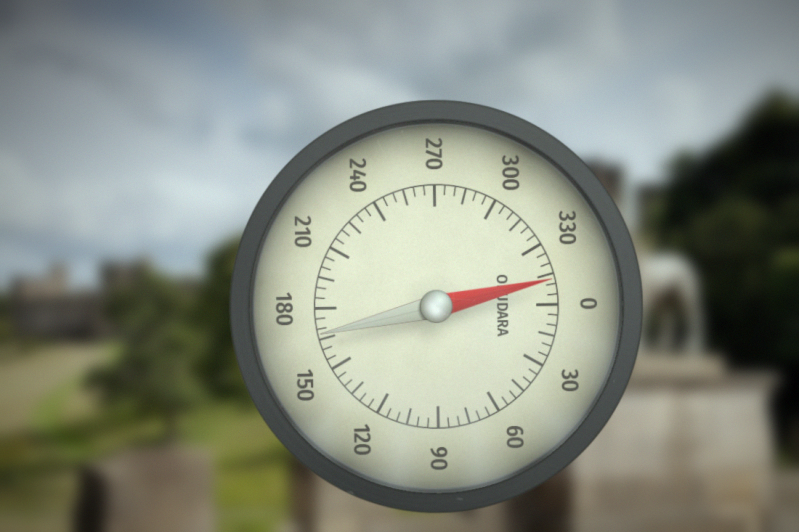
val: 347.5 °
